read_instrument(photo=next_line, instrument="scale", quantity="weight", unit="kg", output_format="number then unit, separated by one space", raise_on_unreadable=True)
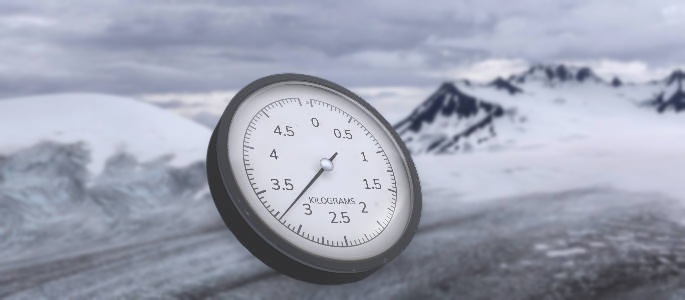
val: 3.2 kg
